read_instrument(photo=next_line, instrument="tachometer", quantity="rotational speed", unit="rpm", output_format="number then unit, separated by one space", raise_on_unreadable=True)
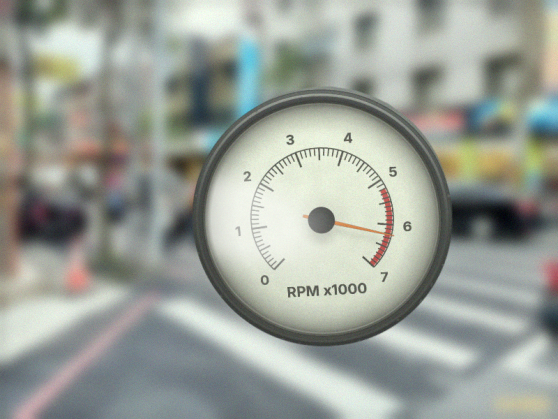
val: 6200 rpm
